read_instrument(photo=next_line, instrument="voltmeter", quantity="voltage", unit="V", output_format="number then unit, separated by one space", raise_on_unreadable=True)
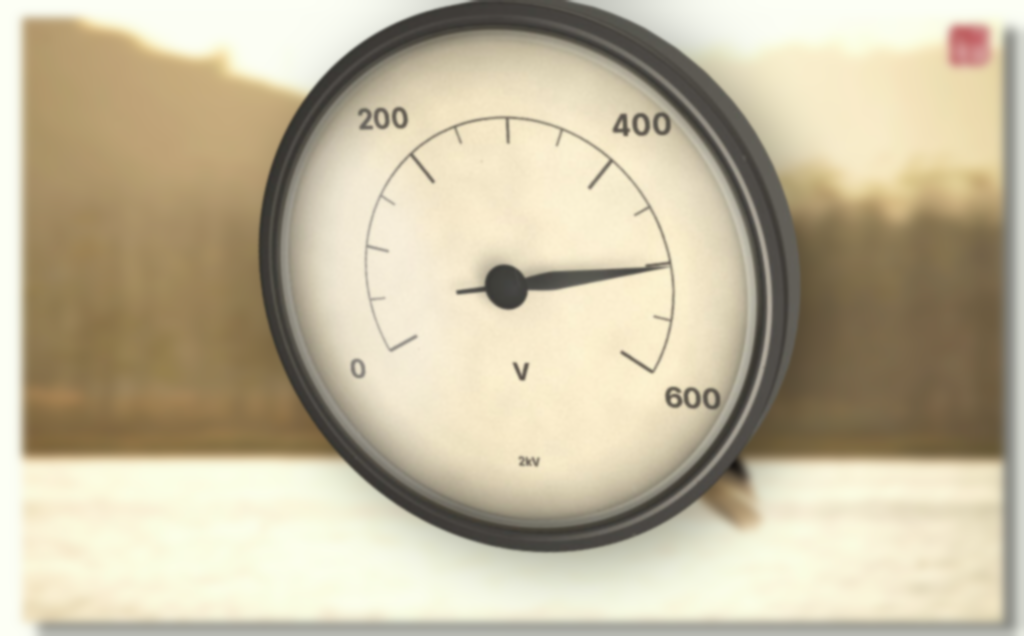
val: 500 V
